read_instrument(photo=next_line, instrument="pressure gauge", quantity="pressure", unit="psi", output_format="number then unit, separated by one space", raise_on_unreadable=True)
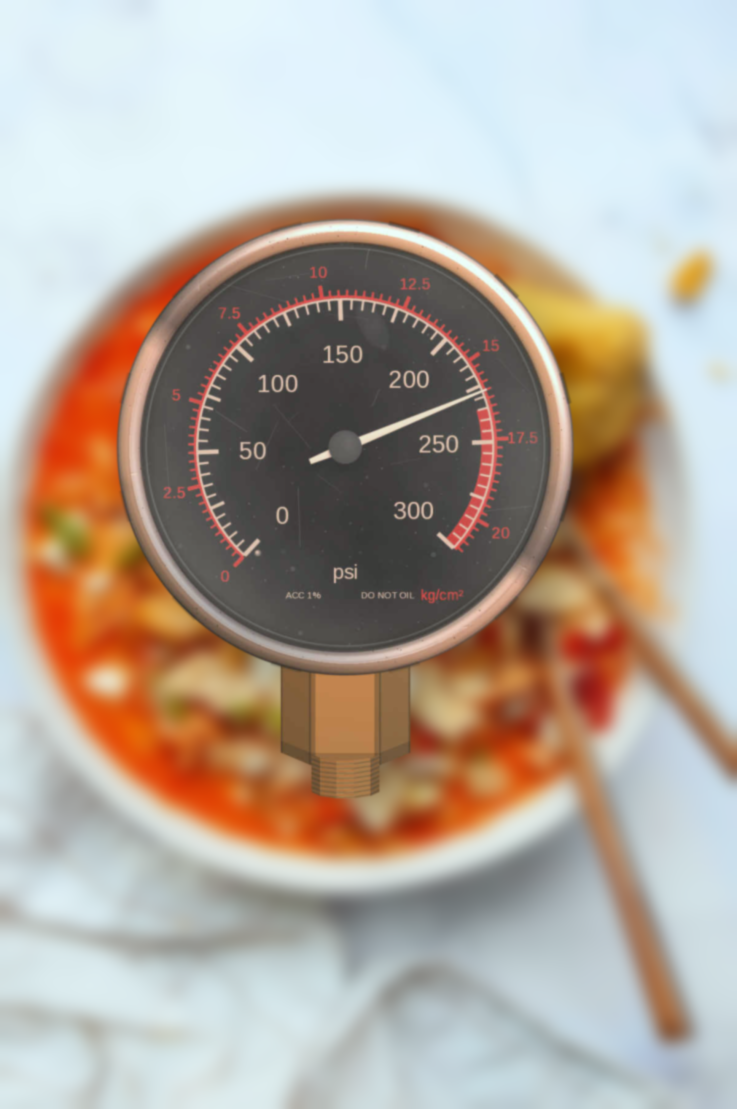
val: 227.5 psi
